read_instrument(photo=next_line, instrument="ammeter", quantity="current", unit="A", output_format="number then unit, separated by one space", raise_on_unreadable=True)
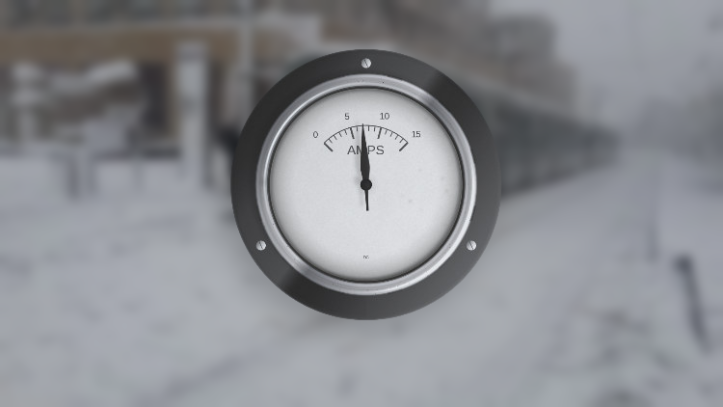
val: 7 A
